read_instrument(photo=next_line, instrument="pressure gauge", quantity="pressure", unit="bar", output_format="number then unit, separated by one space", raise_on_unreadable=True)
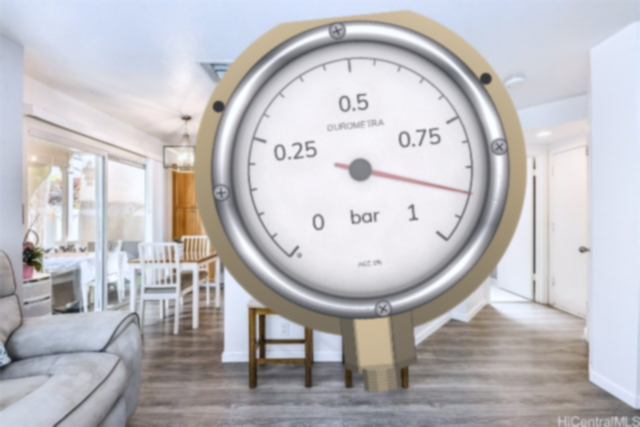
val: 0.9 bar
